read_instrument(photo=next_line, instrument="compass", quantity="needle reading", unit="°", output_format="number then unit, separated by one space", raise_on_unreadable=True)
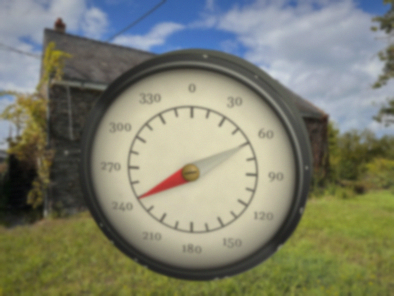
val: 240 °
